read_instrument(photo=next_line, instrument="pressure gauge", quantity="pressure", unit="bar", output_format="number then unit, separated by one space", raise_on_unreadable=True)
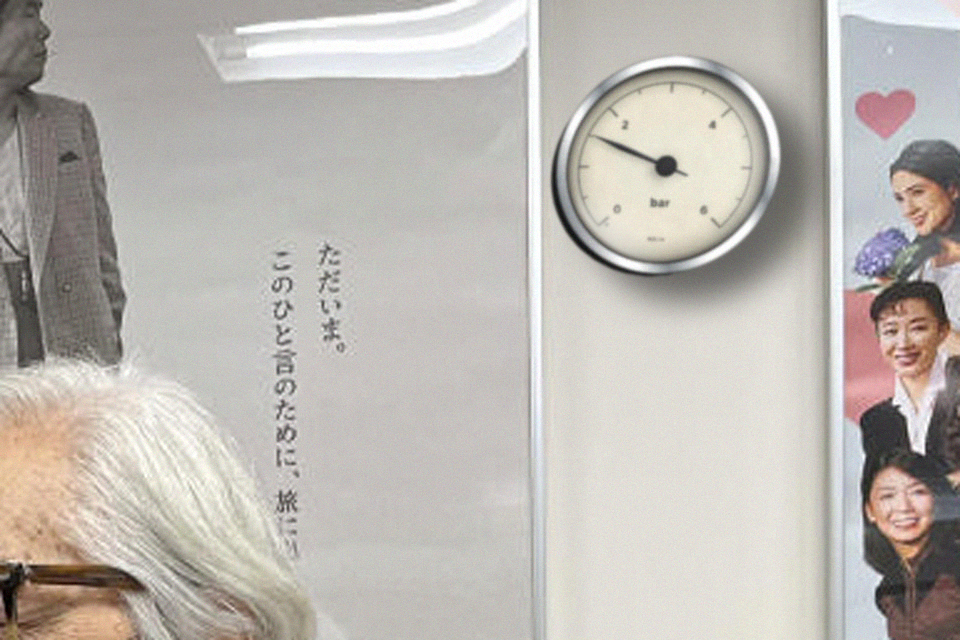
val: 1.5 bar
